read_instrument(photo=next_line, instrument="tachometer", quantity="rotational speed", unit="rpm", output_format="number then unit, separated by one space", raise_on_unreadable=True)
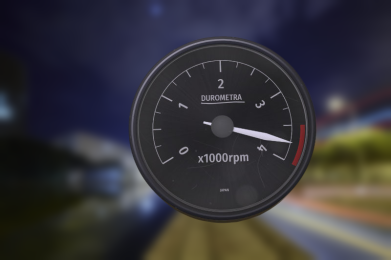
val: 3750 rpm
